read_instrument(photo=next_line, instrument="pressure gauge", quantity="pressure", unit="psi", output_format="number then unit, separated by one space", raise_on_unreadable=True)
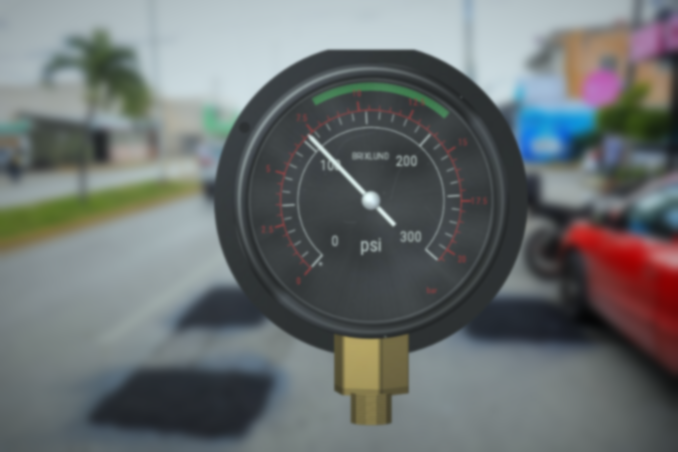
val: 105 psi
